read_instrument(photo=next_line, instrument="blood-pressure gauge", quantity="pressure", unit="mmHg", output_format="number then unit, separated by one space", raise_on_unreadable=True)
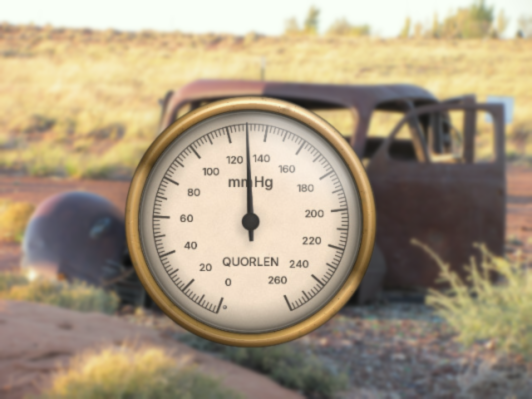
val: 130 mmHg
